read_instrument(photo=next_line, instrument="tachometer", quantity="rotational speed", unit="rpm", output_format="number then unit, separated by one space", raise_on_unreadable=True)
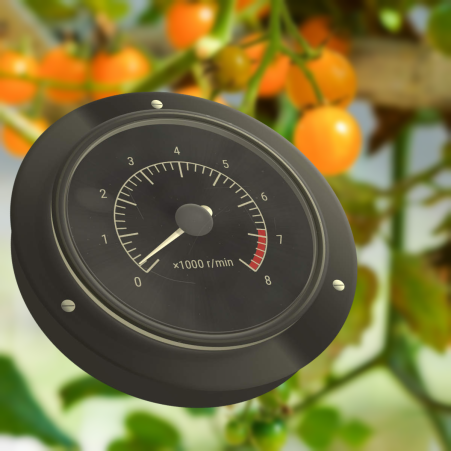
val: 200 rpm
